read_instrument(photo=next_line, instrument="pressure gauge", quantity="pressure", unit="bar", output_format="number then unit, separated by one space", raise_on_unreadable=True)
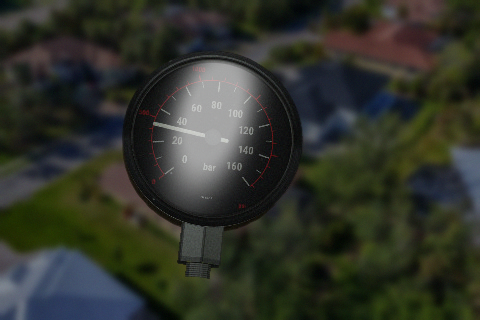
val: 30 bar
